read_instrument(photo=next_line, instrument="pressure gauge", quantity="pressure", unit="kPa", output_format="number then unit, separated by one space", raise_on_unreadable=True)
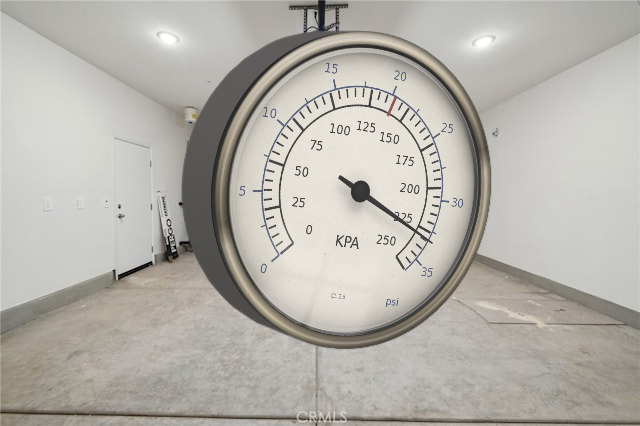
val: 230 kPa
